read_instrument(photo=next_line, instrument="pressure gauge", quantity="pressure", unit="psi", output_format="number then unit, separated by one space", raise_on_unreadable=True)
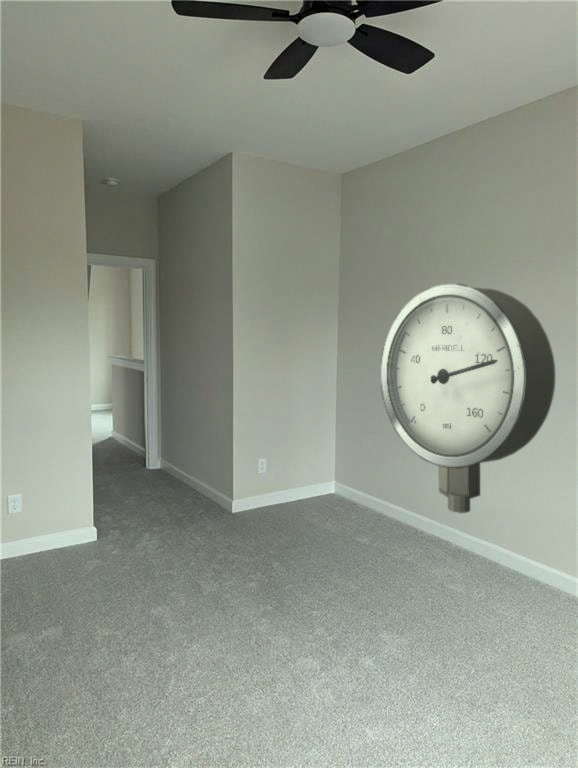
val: 125 psi
